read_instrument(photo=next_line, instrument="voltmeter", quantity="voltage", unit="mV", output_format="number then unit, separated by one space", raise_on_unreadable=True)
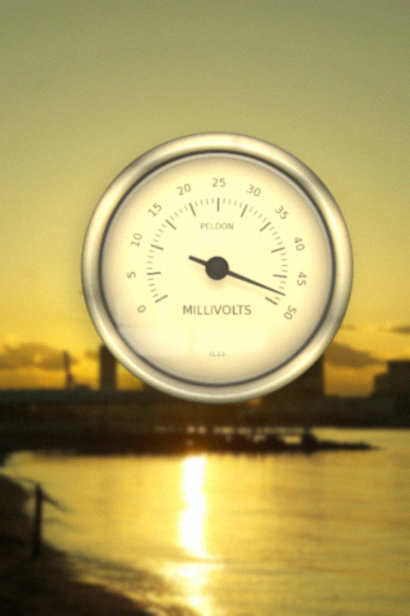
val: 48 mV
